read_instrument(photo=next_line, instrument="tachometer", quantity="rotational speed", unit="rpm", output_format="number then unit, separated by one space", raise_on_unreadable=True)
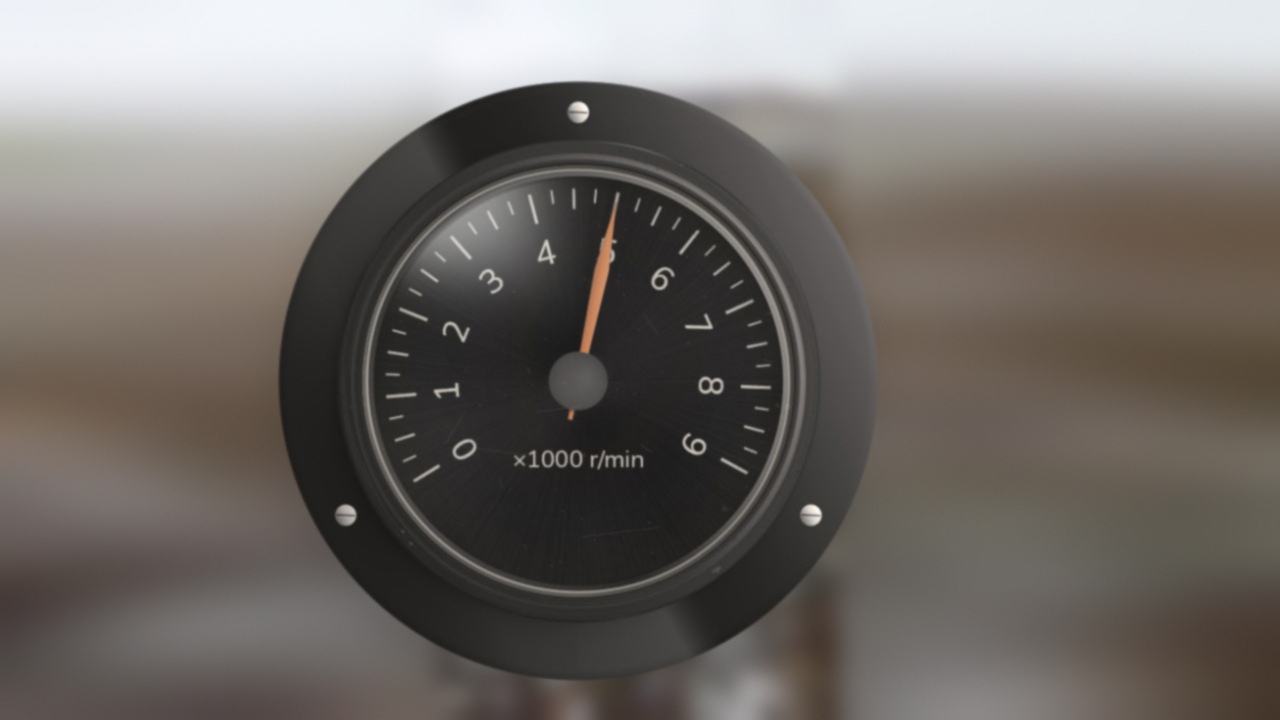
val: 5000 rpm
